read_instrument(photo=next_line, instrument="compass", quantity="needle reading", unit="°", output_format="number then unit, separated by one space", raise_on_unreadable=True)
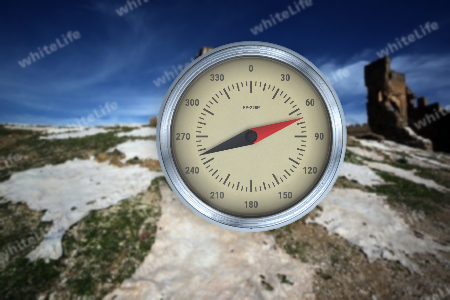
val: 70 °
